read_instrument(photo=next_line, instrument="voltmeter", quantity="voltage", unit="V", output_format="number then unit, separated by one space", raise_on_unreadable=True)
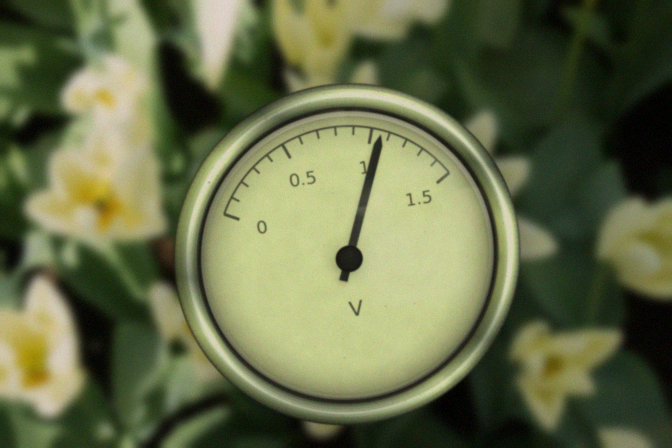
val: 1.05 V
